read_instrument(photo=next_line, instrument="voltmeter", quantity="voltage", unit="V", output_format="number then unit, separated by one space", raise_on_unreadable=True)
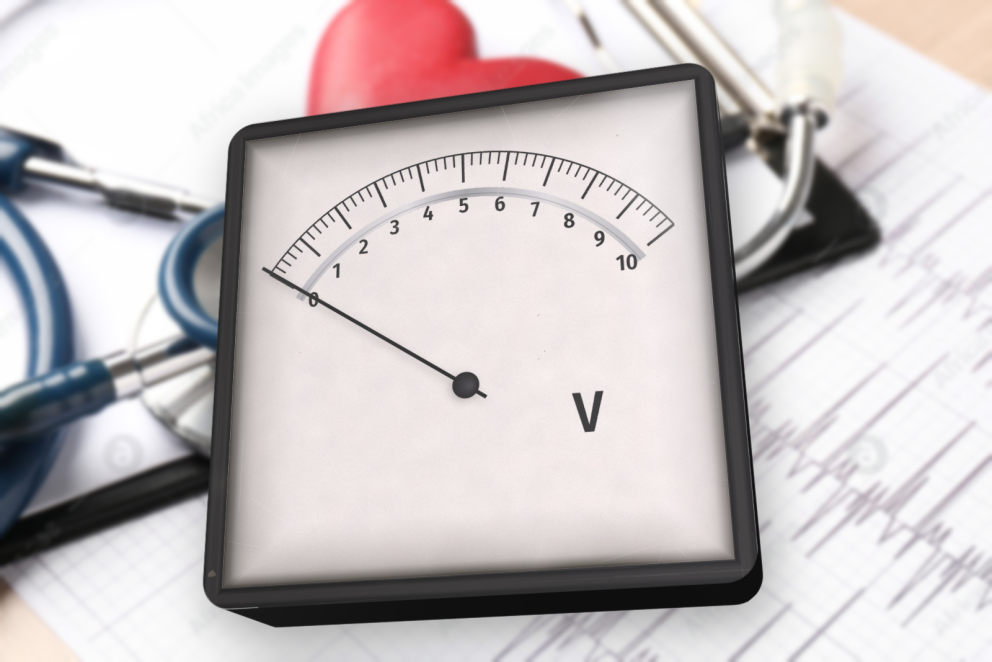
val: 0 V
